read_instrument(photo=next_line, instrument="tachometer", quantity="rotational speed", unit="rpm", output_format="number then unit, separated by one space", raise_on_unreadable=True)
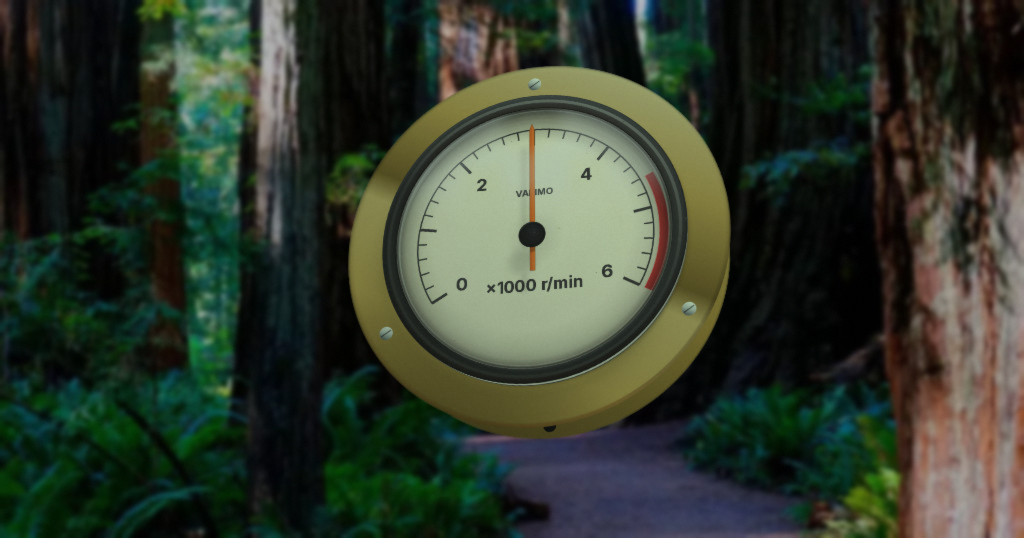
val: 3000 rpm
